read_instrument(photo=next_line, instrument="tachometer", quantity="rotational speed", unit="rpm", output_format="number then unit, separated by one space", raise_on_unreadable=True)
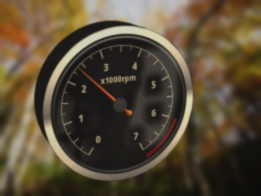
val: 2375 rpm
